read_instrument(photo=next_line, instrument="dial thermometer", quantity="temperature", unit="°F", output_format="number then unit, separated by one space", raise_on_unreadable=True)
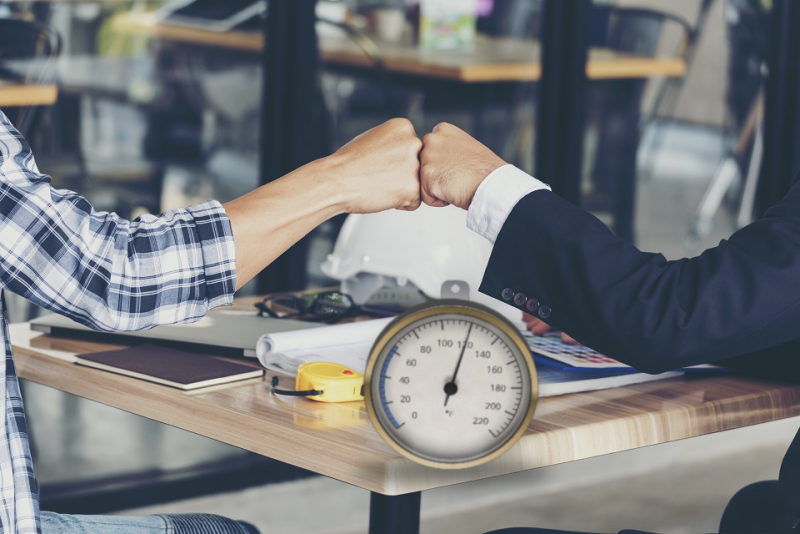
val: 120 °F
